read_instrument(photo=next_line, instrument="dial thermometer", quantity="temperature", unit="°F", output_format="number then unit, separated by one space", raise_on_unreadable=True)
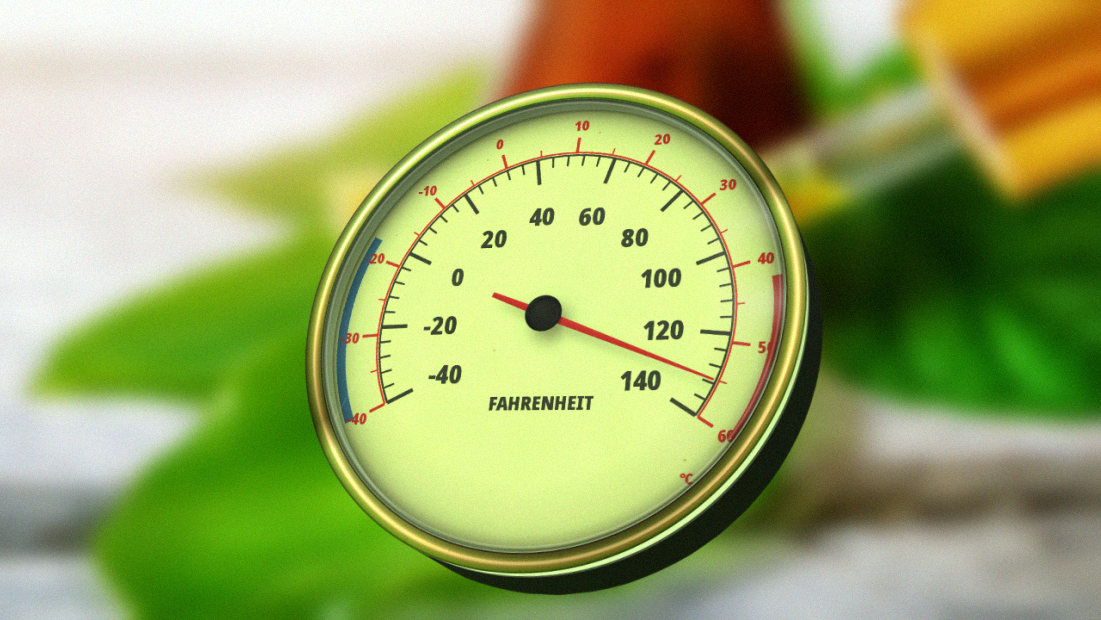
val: 132 °F
